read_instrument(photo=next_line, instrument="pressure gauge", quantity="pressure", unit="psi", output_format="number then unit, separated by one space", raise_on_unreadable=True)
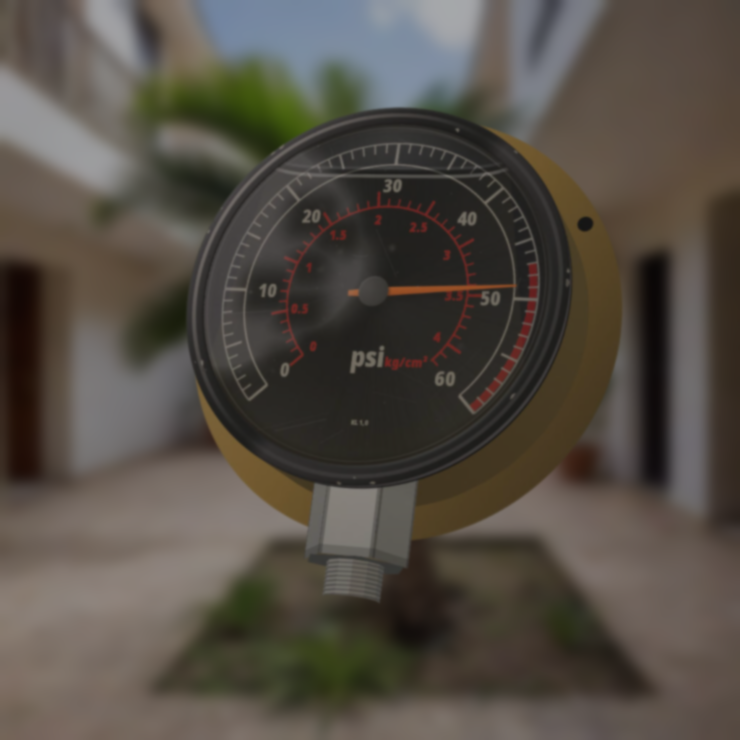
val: 49 psi
